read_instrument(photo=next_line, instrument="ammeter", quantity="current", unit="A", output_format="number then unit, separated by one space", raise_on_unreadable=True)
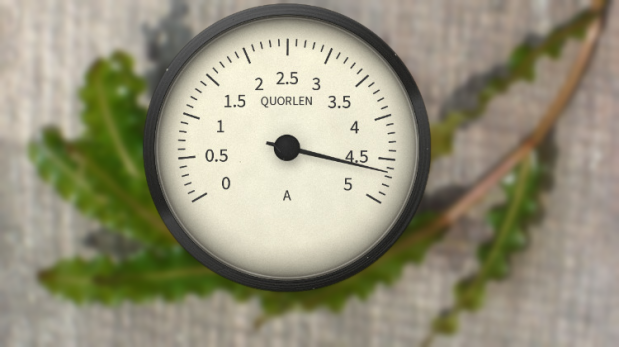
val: 4.65 A
